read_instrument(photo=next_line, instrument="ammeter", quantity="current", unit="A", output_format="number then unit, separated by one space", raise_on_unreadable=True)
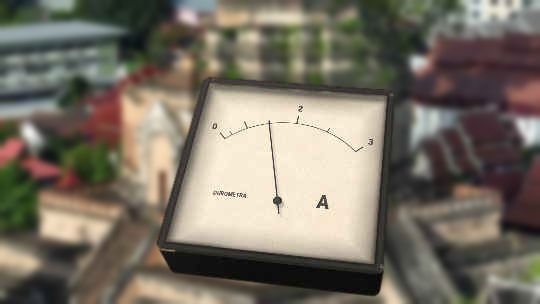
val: 1.5 A
